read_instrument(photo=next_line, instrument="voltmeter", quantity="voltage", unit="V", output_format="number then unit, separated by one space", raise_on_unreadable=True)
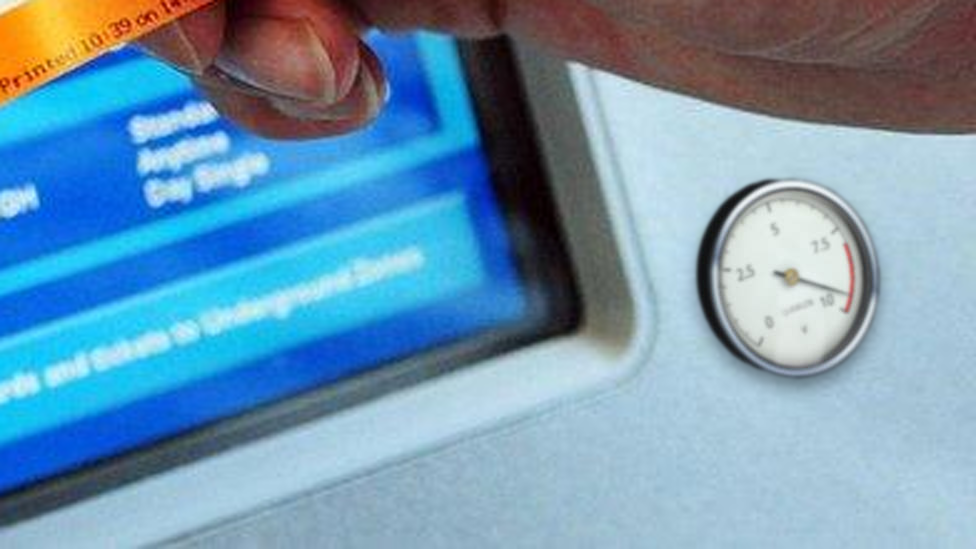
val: 9.5 V
